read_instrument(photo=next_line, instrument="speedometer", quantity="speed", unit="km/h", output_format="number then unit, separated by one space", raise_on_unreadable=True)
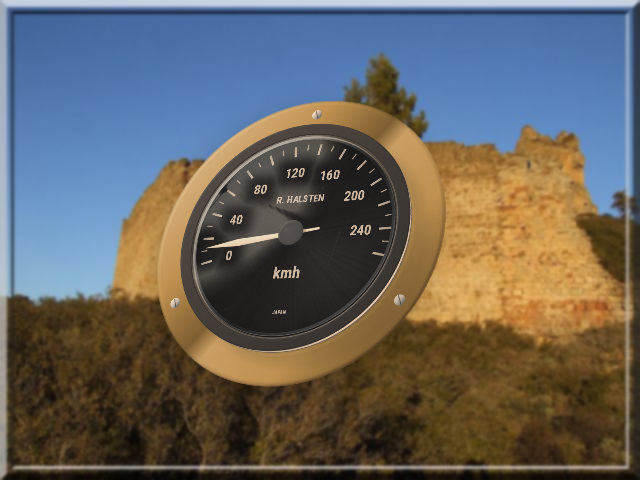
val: 10 km/h
